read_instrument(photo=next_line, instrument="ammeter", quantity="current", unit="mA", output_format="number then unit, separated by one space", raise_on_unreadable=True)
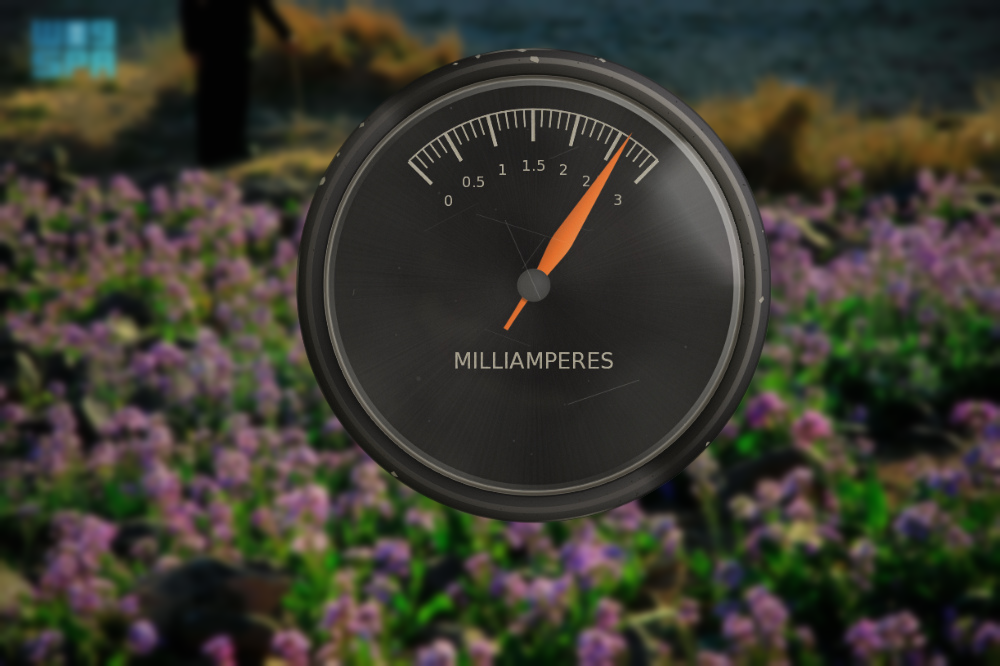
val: 2.6 mA
